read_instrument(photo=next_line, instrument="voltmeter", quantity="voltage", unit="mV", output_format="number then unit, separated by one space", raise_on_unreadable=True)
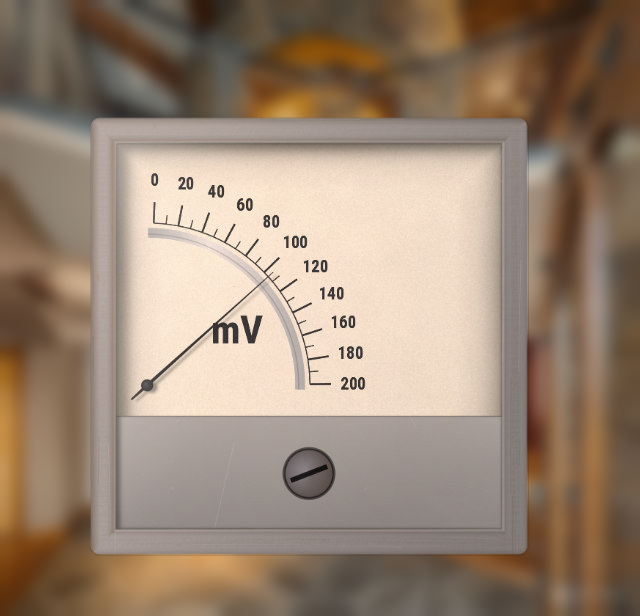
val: 105 mV
